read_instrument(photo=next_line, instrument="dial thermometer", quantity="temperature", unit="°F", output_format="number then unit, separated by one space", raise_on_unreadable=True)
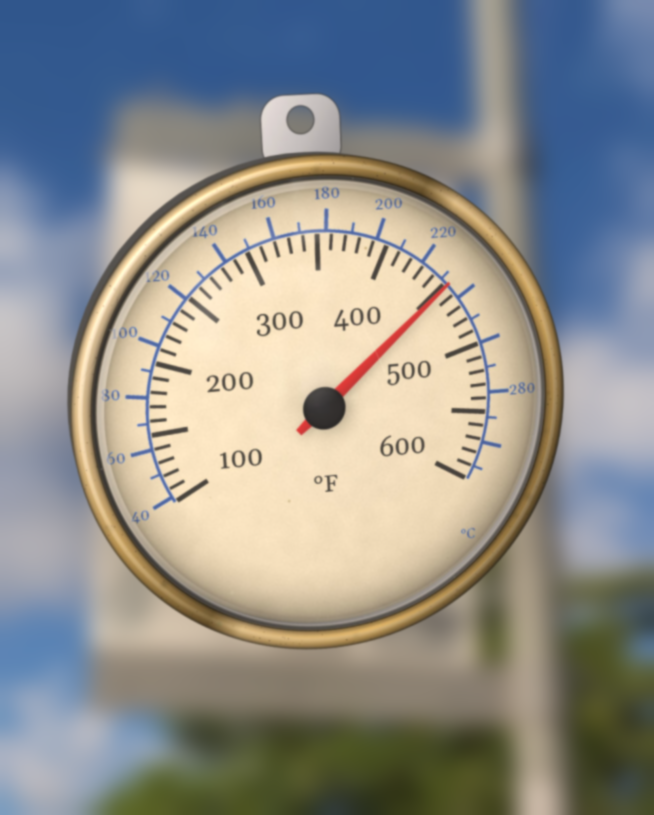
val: 450 °F
